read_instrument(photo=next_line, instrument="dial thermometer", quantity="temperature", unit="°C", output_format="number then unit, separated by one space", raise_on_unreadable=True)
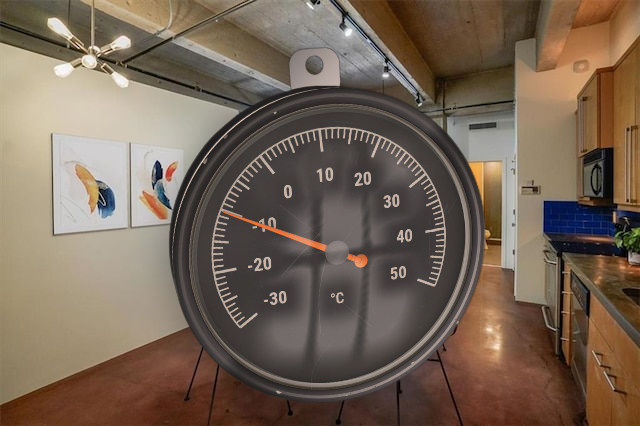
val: -10 °C
